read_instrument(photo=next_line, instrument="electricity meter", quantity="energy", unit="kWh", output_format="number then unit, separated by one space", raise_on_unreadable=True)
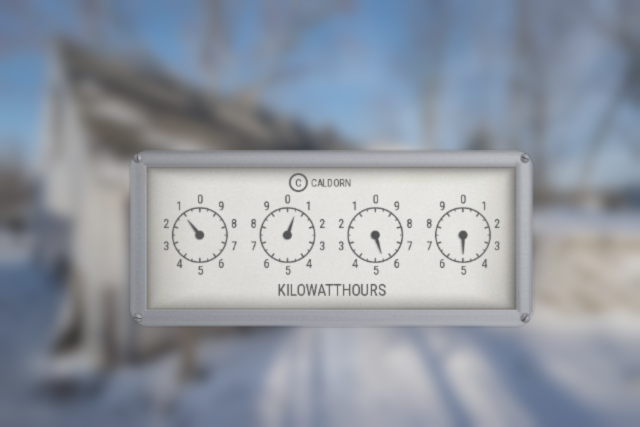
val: 1055 kWh
